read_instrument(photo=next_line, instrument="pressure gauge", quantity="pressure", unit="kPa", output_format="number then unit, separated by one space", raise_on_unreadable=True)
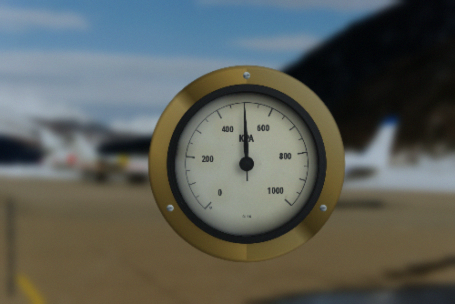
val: 500 kPa
